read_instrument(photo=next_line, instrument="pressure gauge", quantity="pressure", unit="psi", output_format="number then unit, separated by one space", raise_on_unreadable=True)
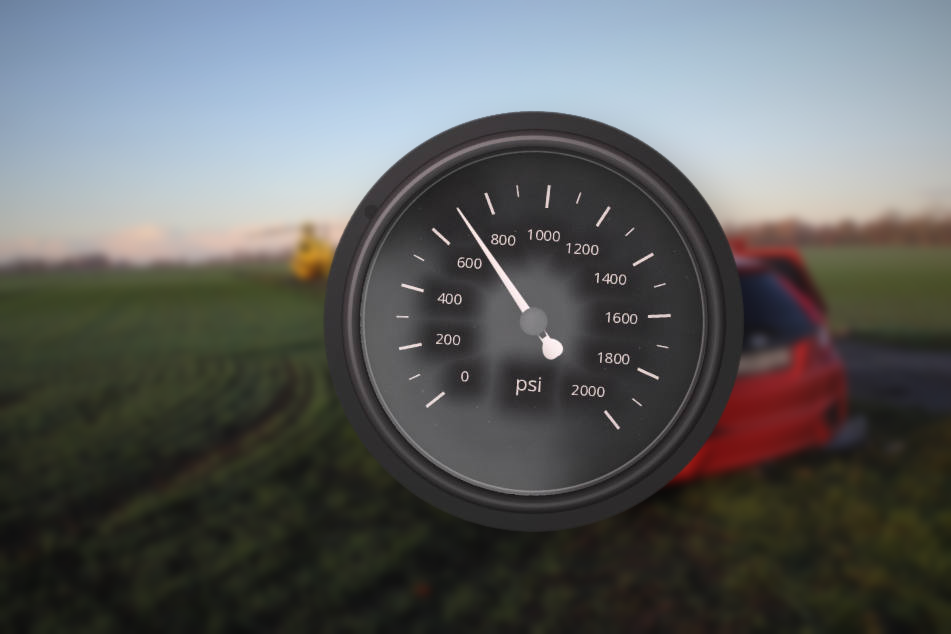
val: 700 psi
